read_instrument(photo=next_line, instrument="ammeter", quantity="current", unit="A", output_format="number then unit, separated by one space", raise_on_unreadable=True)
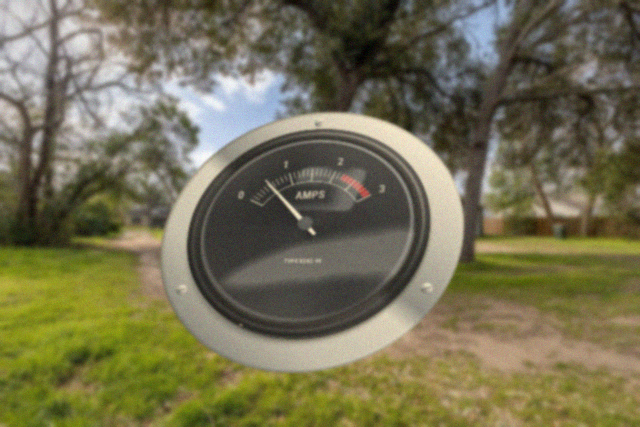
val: 0.5 A
